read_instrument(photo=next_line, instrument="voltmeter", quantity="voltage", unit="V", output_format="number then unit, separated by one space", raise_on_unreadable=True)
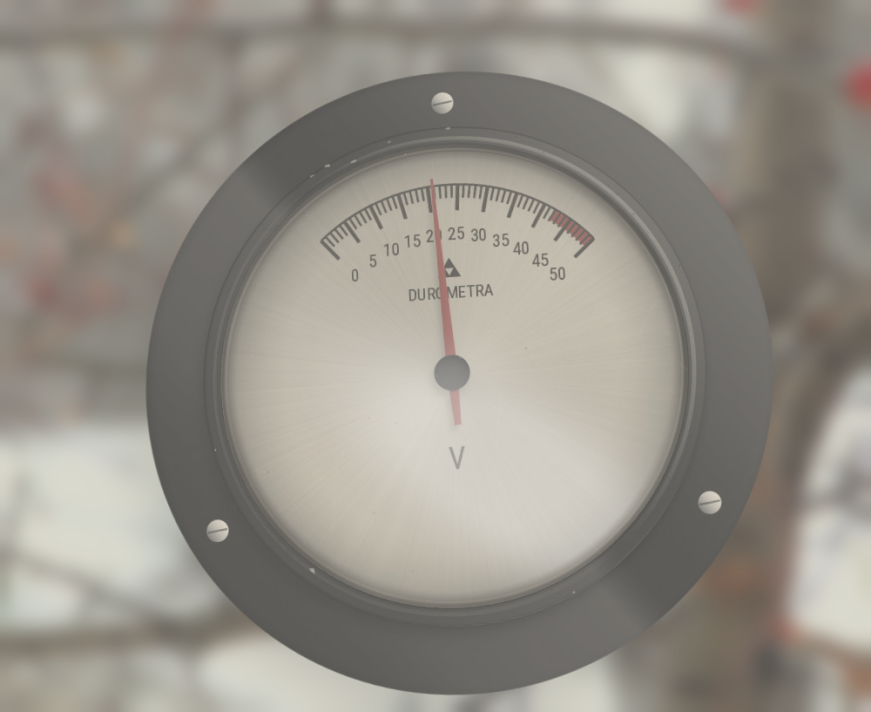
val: 21 V
